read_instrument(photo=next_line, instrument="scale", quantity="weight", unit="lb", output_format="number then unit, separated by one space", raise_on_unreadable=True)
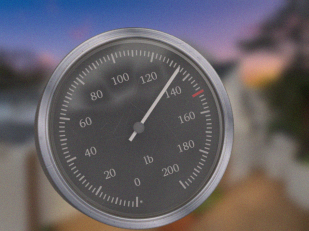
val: 134 lb
